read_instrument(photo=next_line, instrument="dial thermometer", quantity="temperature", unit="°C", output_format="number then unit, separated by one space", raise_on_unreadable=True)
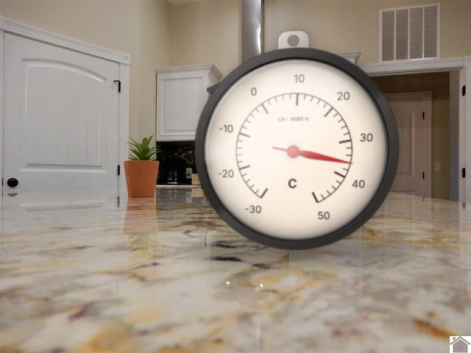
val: 36 °C
